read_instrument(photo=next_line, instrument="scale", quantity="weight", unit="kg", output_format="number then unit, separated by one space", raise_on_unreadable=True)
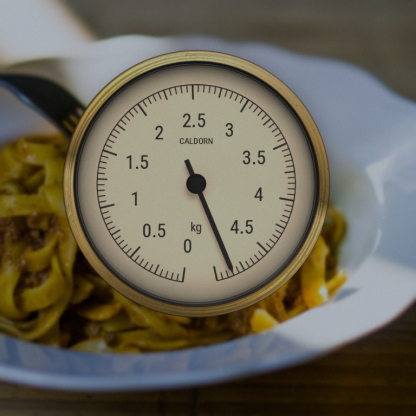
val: 4.85 kg
